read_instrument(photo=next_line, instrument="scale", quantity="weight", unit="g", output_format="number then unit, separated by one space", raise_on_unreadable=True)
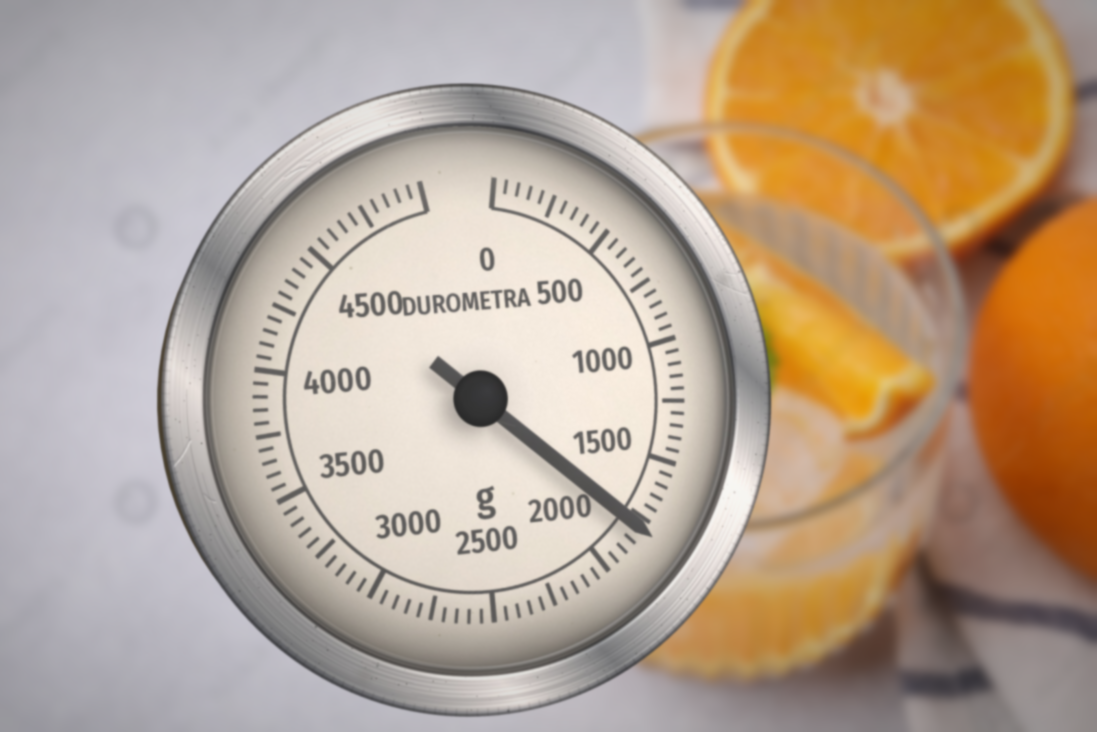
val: 1800 g
